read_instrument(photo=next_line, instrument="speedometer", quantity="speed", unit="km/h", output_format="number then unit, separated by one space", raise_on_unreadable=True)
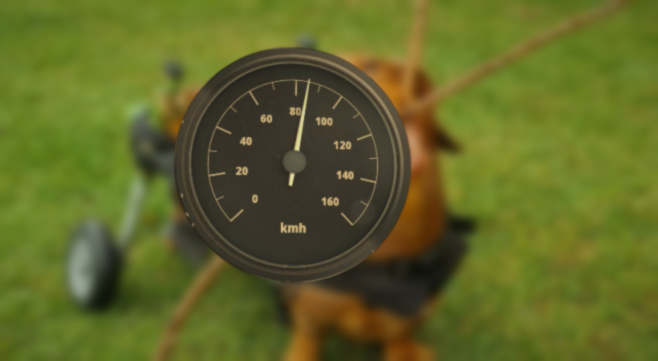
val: 85 km/h
